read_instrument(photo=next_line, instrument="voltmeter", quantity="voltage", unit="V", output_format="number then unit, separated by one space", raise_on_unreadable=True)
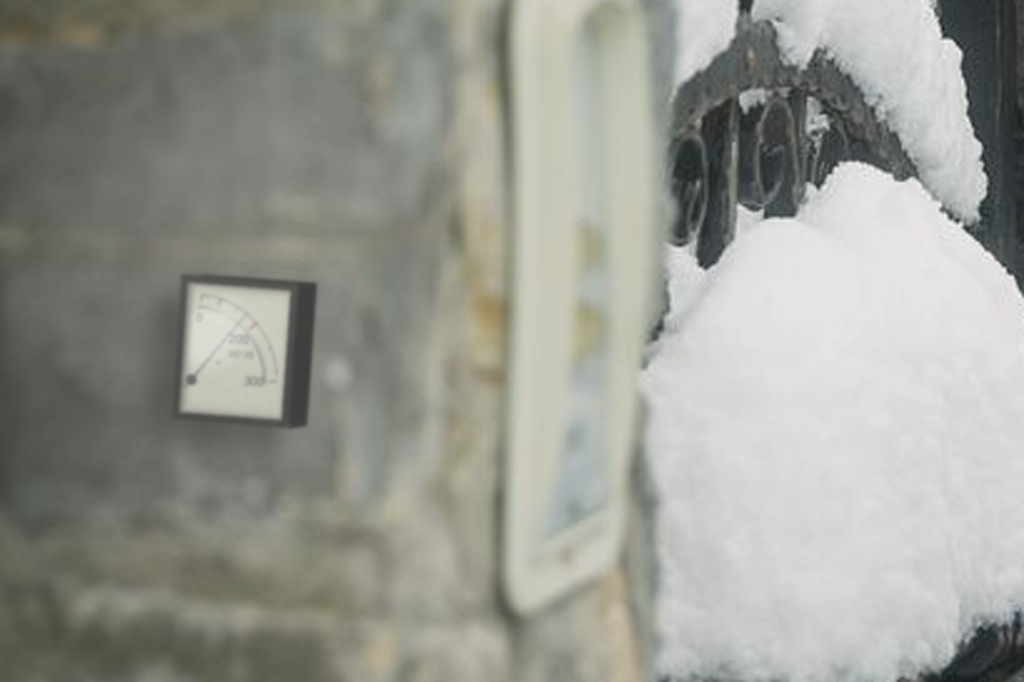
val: 175 V
